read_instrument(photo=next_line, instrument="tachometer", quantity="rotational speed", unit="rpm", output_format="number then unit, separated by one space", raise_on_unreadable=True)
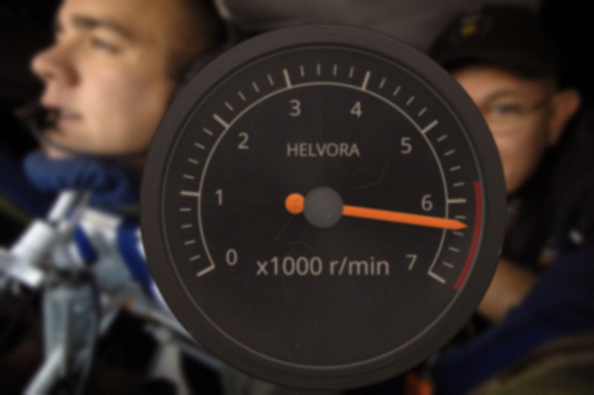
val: 6300 rpm
